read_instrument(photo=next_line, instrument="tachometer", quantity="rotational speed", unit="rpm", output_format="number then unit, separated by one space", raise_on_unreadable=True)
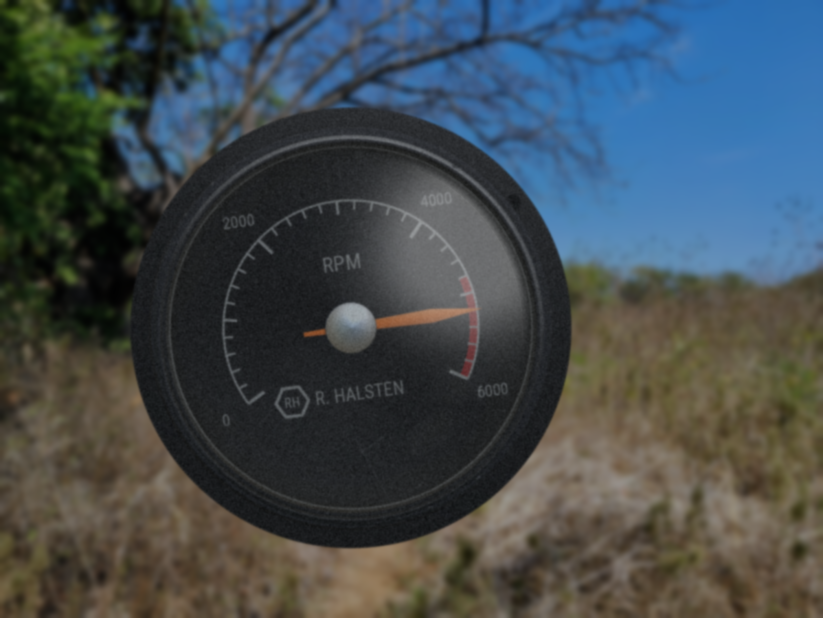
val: 5200 rpm
